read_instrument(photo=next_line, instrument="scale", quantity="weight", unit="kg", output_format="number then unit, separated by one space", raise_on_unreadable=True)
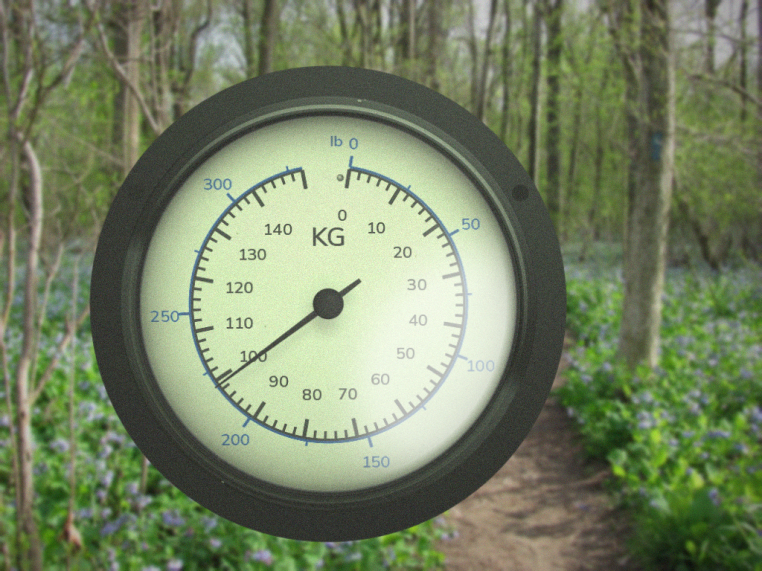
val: 99 kg
